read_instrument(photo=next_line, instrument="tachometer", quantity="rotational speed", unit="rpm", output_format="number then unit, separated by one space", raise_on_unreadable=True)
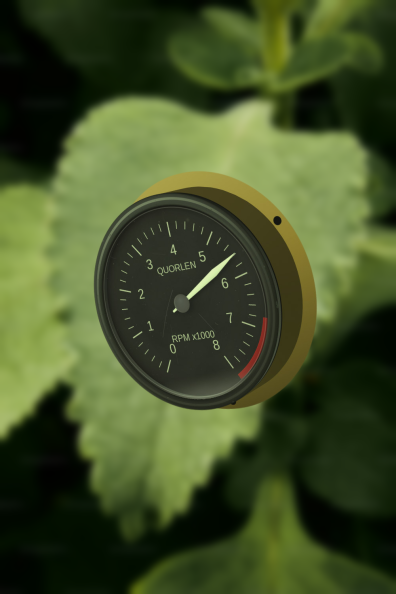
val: 5600 rpm
